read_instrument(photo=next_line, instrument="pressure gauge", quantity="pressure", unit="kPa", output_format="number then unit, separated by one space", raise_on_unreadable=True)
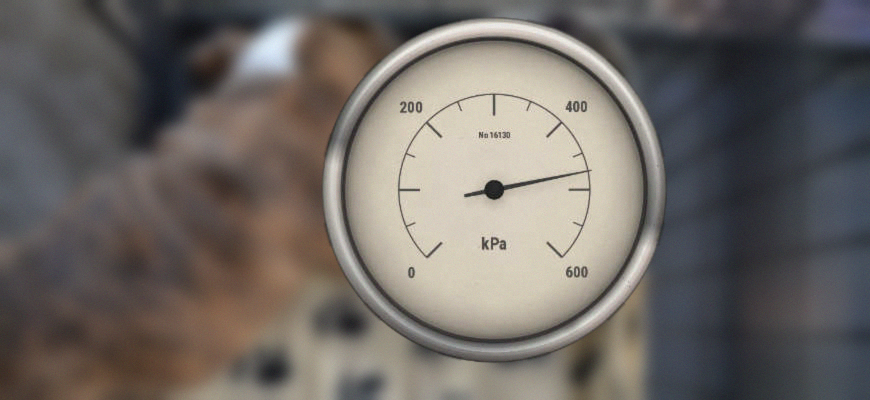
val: 475 kPa
